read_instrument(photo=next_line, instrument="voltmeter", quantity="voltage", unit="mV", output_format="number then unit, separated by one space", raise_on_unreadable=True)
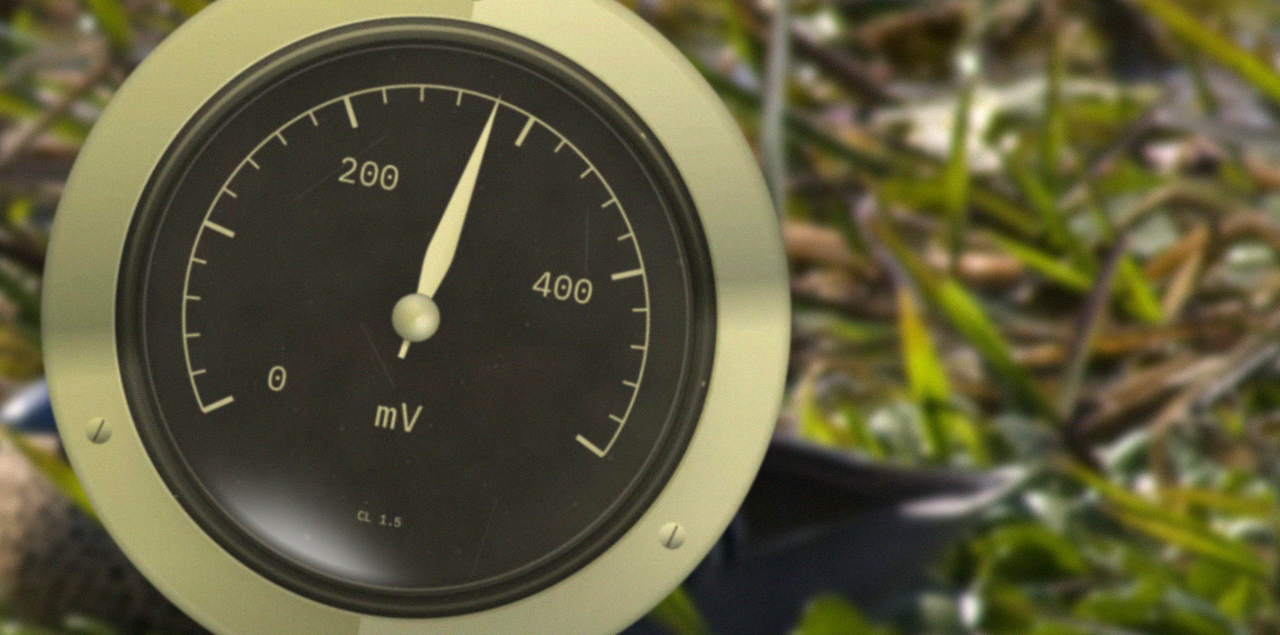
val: 280 mV
